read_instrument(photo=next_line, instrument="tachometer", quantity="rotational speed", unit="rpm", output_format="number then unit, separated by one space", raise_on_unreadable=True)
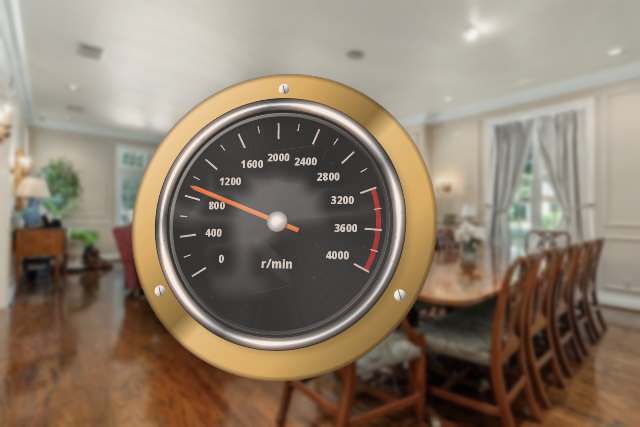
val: 900 rpm
